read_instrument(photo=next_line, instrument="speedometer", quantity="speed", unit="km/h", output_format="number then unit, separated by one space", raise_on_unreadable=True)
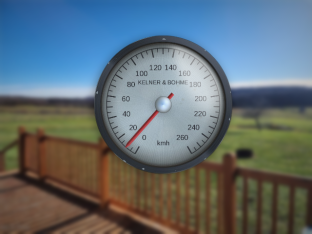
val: 10 km/h
